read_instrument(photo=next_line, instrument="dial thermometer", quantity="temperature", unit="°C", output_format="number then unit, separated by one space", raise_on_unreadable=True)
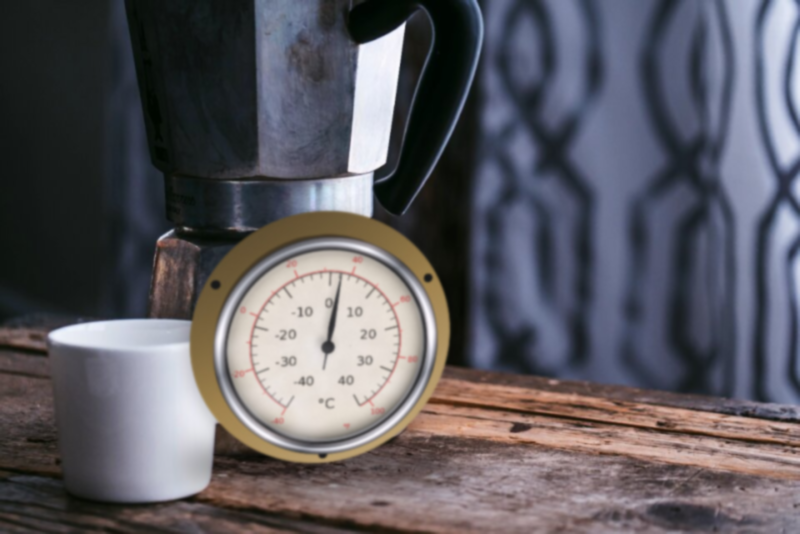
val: 2 °C
